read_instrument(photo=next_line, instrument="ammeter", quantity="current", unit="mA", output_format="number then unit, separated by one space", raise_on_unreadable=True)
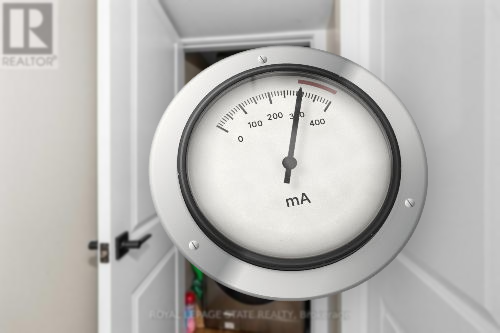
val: 300 mA
